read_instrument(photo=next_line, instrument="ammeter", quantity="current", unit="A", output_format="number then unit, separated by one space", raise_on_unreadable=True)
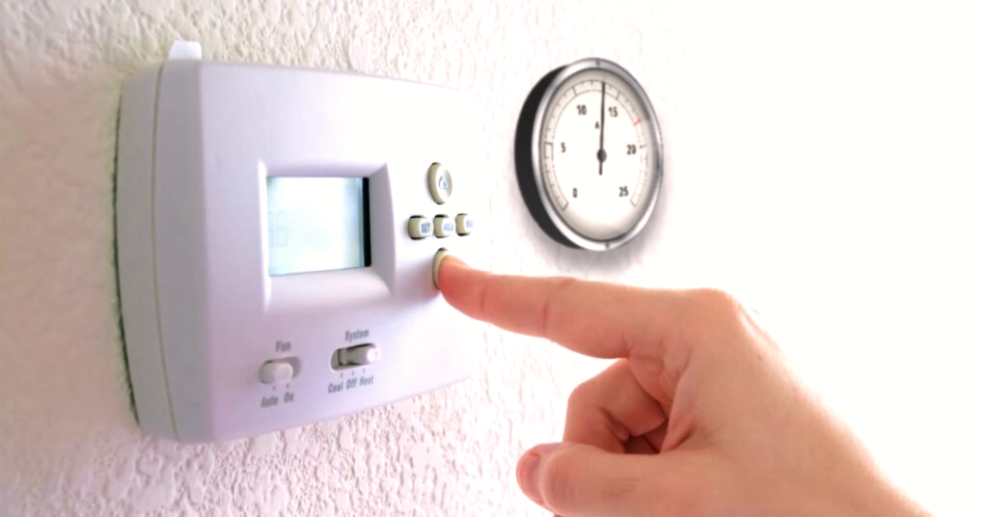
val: 13 A
